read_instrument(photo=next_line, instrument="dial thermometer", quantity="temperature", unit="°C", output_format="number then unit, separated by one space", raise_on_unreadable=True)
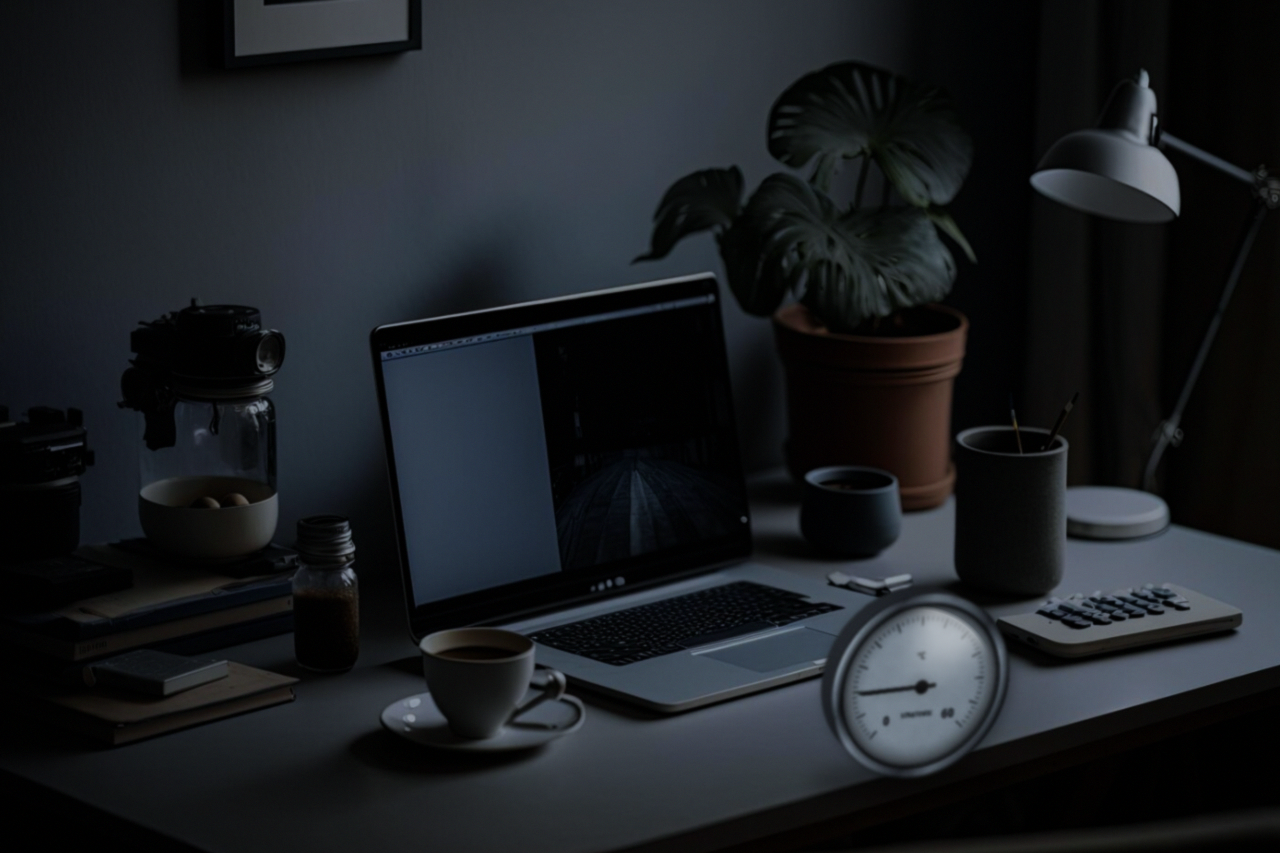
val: 10 °C
